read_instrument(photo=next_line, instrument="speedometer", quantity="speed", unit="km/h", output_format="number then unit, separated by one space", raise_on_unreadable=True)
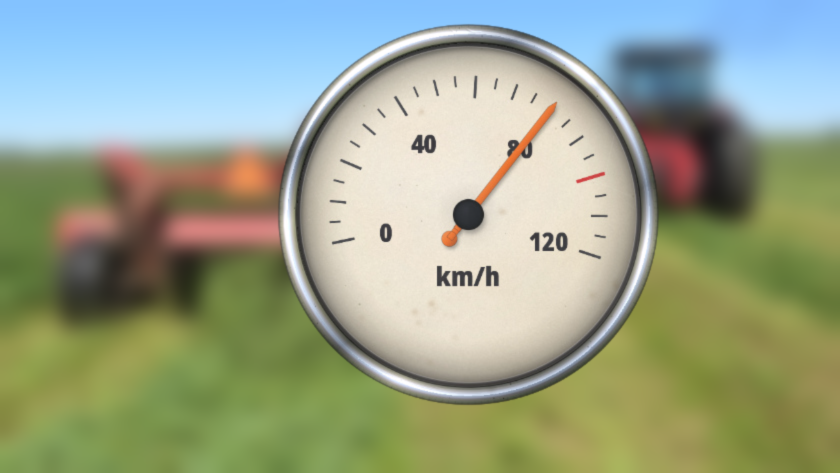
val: 80 km/h
